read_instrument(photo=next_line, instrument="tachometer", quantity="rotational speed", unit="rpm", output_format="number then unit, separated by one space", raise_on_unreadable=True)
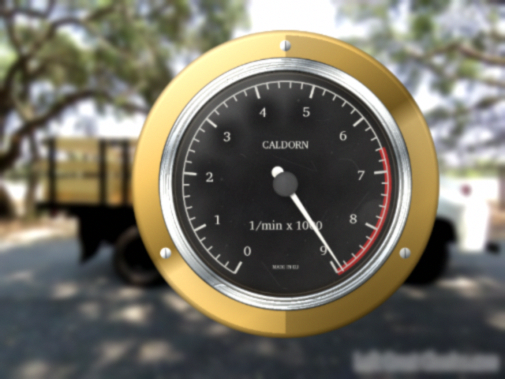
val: 8900 rpm
